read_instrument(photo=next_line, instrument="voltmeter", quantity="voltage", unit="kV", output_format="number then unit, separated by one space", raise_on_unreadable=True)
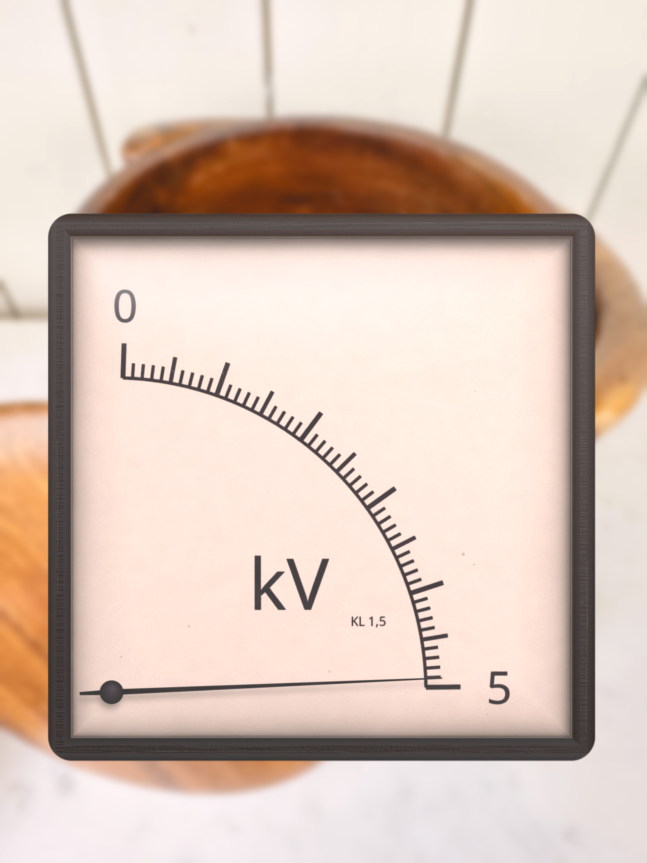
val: 4.9 kV
